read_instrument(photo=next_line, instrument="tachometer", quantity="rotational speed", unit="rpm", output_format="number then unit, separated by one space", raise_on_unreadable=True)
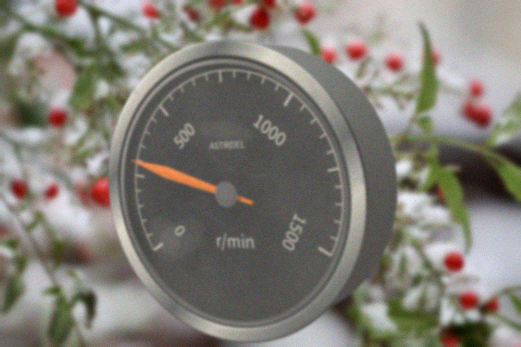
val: 300 rpm
